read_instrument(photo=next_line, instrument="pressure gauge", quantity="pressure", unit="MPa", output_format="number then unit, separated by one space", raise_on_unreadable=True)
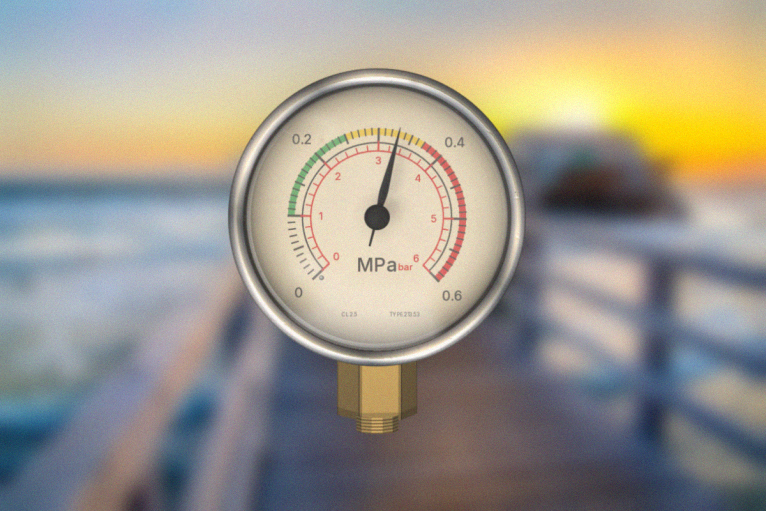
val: 0.33 MPa
